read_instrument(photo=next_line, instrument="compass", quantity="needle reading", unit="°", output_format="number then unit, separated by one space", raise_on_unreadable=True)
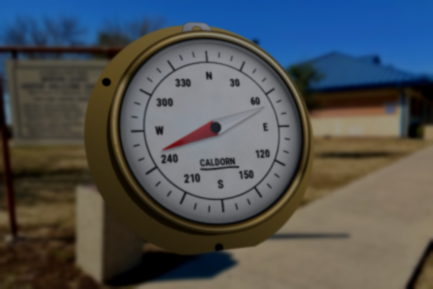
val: 250 °
